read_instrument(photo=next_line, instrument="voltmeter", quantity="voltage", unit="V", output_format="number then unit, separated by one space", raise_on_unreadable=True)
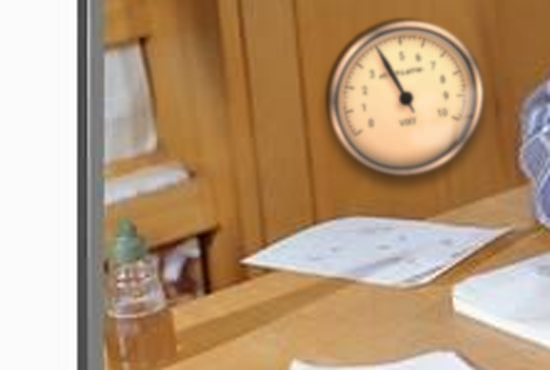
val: 4 V
